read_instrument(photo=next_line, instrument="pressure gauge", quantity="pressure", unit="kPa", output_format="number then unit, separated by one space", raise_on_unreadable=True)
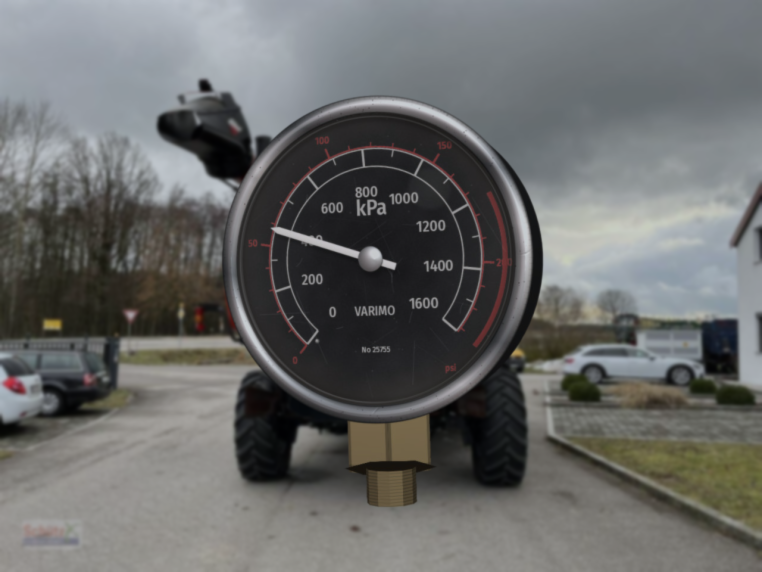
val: 400 kPa
